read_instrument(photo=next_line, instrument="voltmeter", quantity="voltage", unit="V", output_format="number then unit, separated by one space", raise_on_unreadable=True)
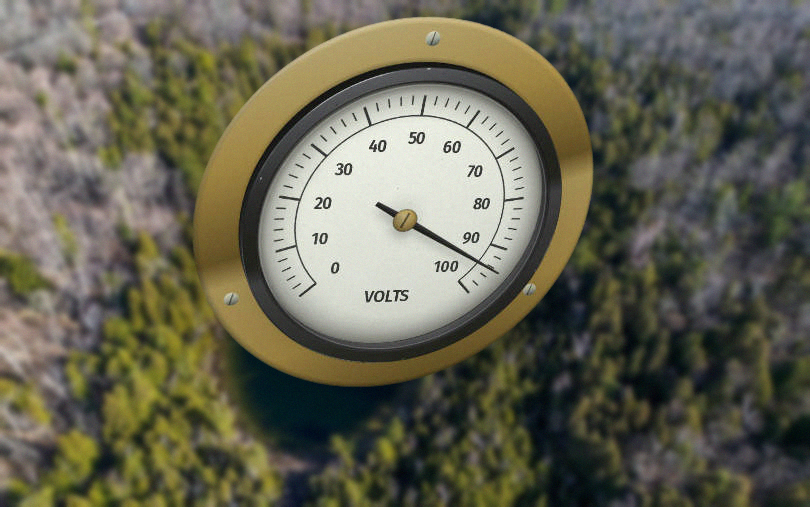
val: 94 V
